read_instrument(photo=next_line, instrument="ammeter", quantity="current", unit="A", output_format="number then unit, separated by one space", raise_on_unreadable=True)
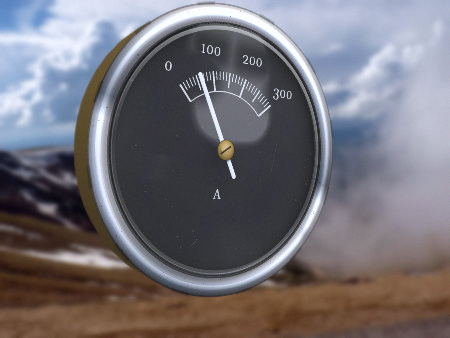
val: 50 A
